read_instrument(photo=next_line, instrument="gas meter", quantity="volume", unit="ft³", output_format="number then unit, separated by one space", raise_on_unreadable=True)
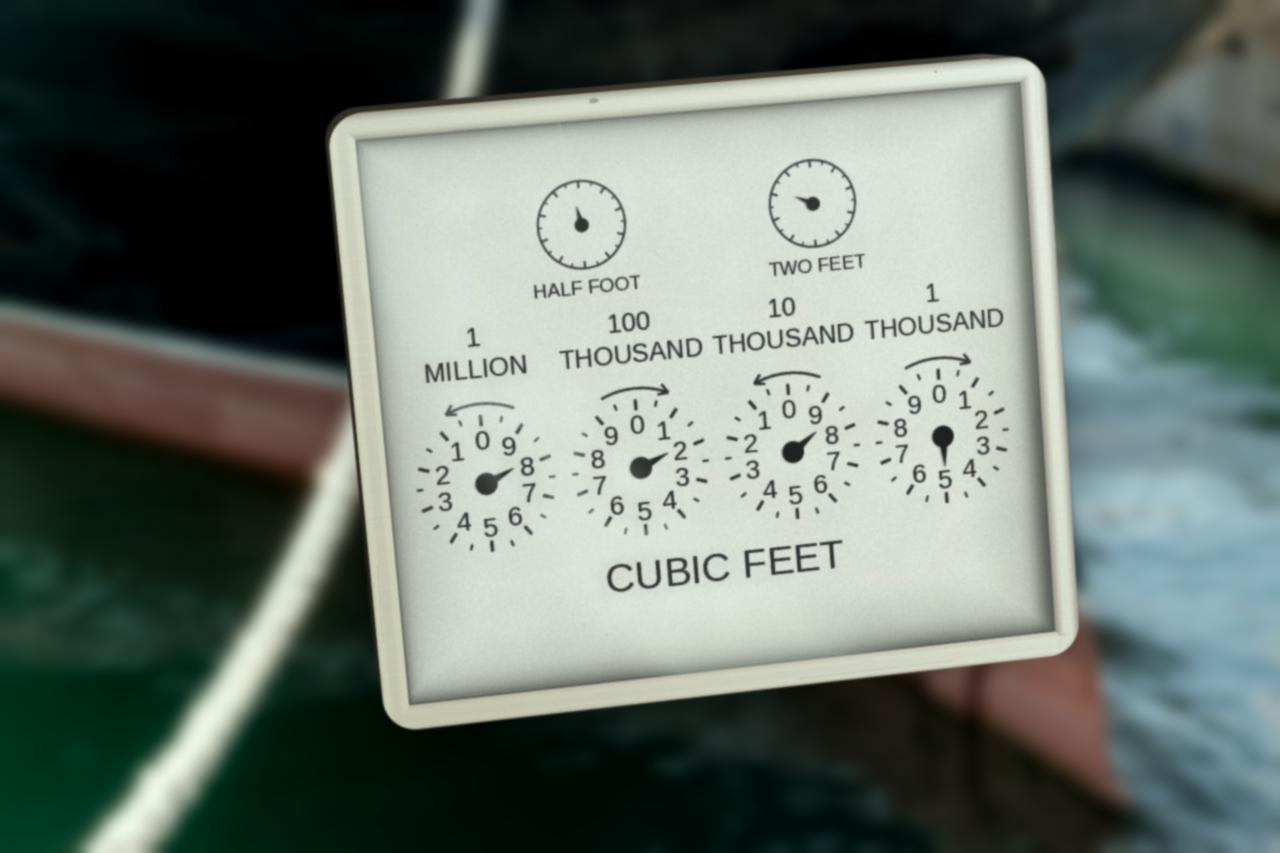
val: 818500 ft³
